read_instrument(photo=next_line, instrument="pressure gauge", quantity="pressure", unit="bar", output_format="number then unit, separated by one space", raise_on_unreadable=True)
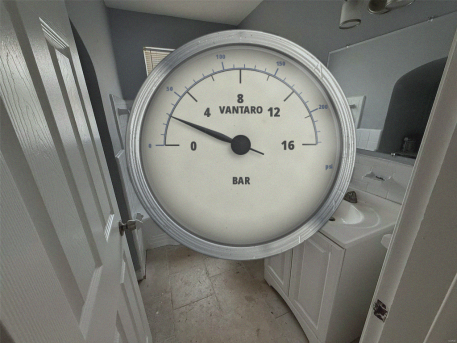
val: 2 bar
